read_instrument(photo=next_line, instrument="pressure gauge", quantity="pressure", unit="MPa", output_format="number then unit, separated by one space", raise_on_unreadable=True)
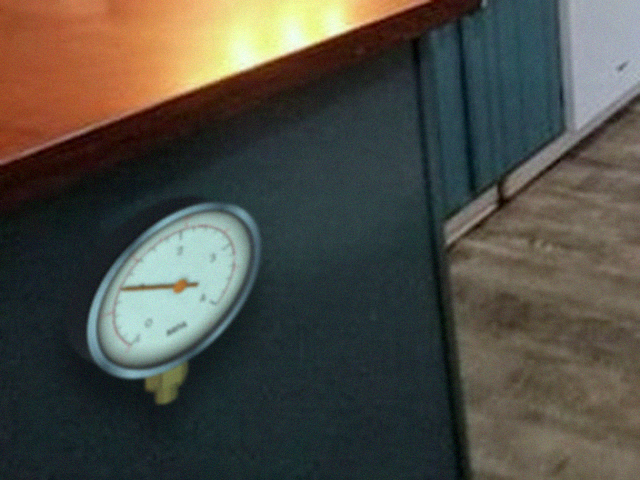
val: 1 MPa
